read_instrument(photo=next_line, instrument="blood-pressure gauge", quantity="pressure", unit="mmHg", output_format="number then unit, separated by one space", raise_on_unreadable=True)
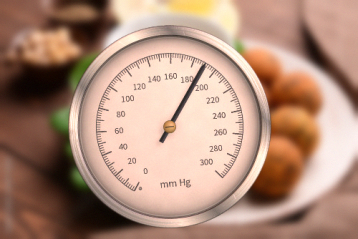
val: 190 mmHg
